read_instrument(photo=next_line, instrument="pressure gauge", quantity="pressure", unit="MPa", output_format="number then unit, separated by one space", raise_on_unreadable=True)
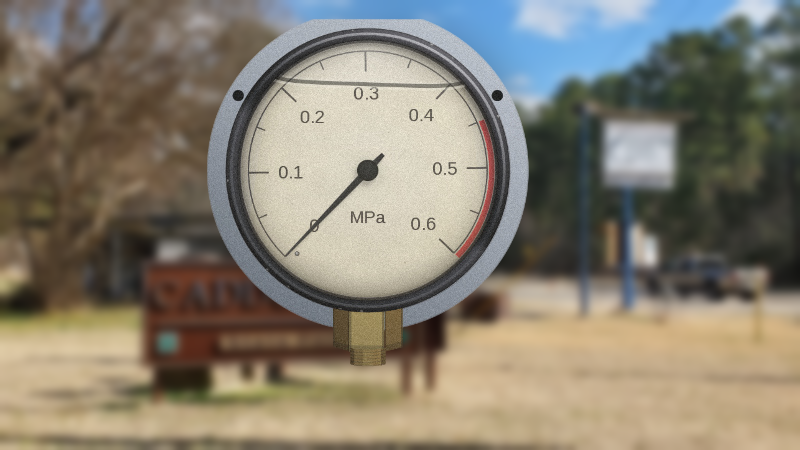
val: 0 MPa
